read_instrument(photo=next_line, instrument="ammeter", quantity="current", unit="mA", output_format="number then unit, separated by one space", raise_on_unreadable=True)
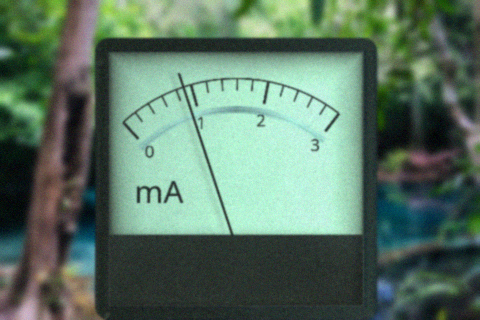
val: 0.9 mA
